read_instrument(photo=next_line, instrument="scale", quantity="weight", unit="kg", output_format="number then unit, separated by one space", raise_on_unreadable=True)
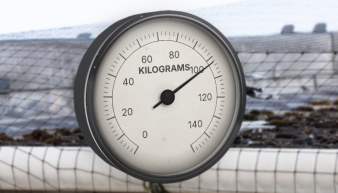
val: 102 kg
